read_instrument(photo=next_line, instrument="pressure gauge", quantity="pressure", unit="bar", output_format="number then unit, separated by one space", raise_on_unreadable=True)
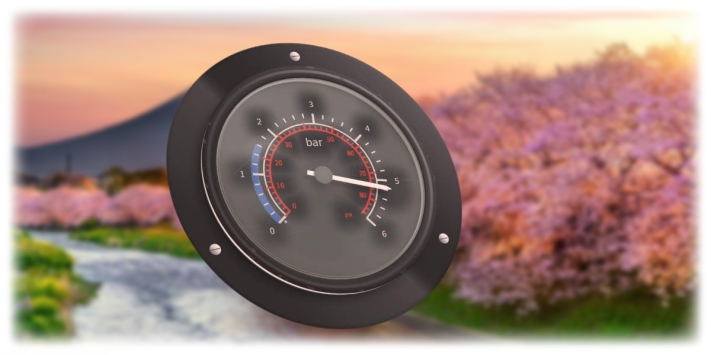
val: 5.2 bar
